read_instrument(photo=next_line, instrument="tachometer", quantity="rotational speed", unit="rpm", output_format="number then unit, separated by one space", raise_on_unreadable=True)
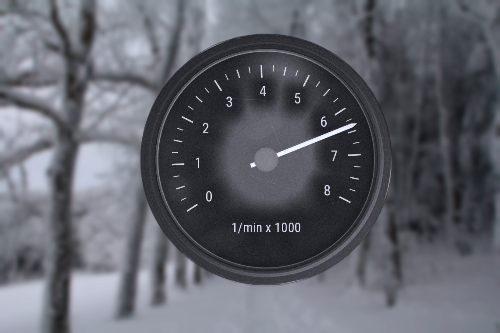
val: 6375 rpm
